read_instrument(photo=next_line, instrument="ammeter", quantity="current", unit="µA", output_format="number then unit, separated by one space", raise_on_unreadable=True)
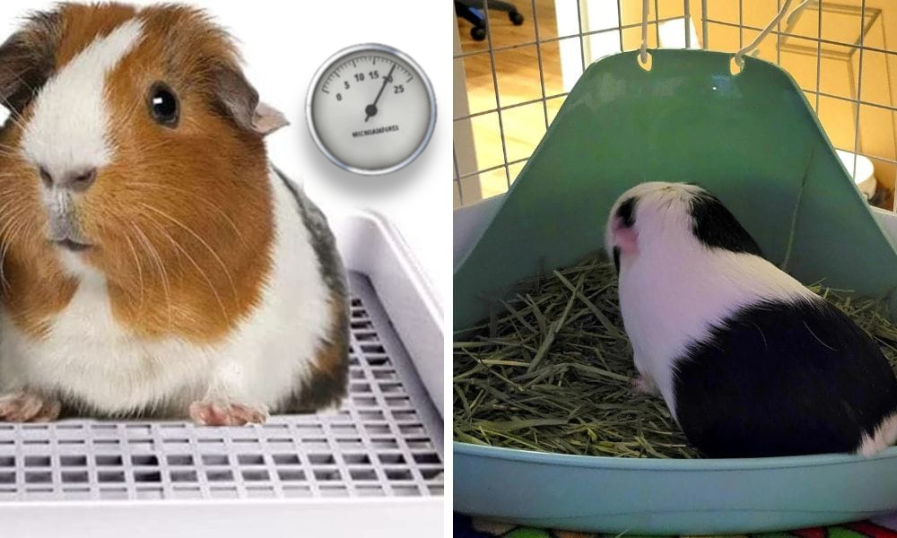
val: 20 µA
